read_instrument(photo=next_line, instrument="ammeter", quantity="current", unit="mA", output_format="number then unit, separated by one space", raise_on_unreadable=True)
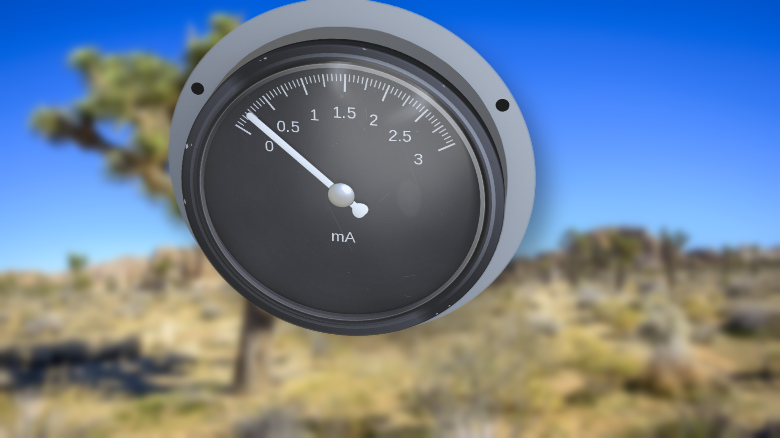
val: 0.25 mA
